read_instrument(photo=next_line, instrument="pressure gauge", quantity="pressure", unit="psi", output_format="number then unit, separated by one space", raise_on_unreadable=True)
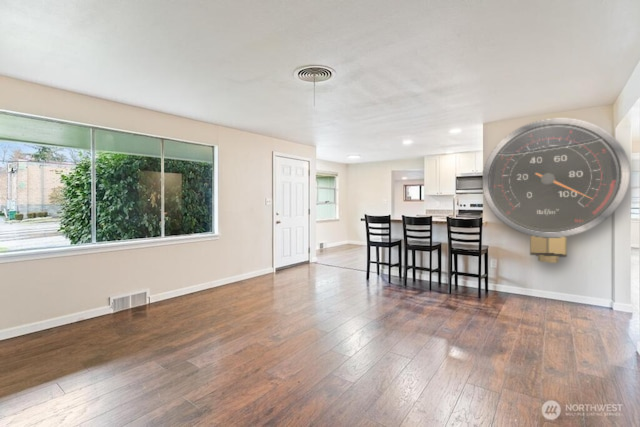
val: 95 psi
